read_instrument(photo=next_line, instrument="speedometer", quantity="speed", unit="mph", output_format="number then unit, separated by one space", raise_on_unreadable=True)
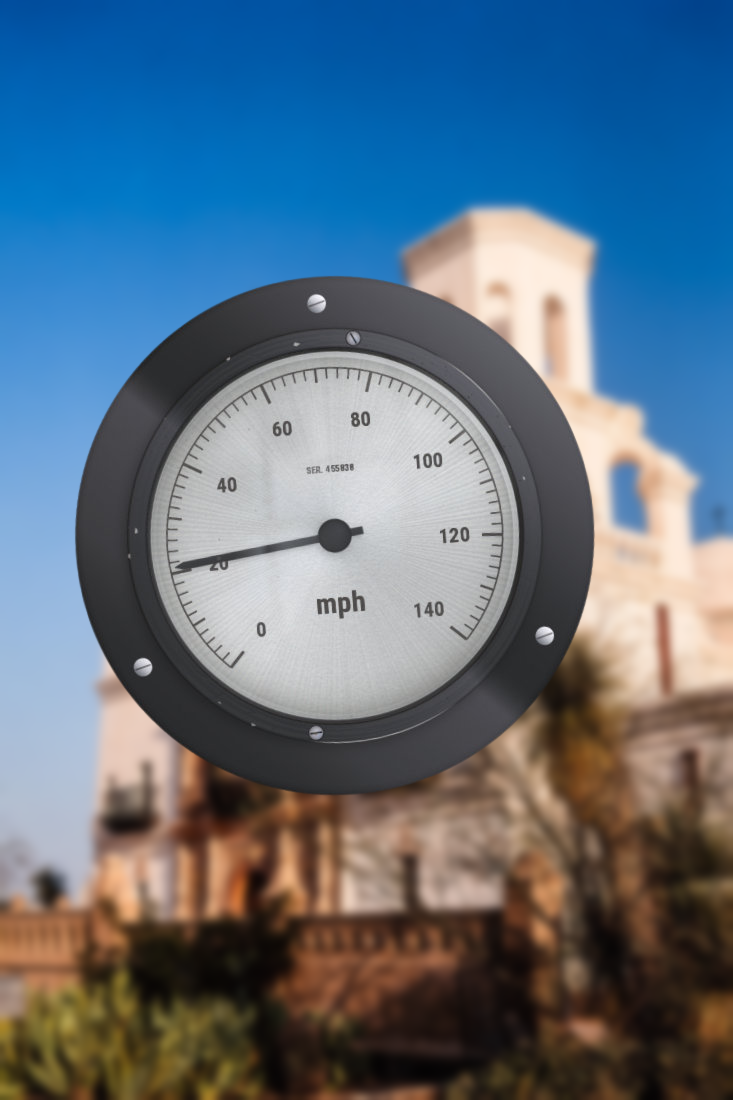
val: 21 mph
